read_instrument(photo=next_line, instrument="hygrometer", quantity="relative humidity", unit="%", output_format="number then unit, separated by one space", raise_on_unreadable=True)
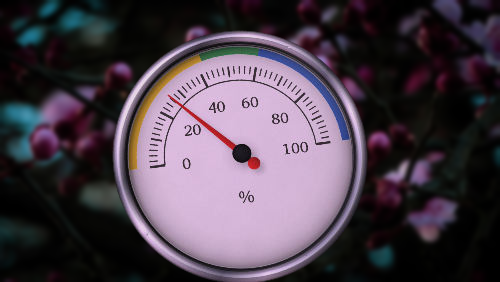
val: 26 %
